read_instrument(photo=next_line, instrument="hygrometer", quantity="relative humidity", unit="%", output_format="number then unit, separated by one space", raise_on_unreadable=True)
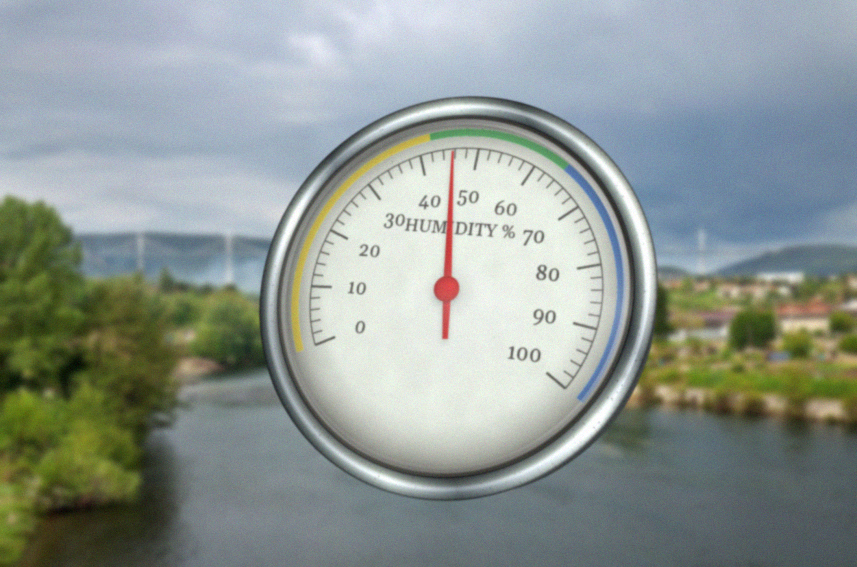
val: 46 %
